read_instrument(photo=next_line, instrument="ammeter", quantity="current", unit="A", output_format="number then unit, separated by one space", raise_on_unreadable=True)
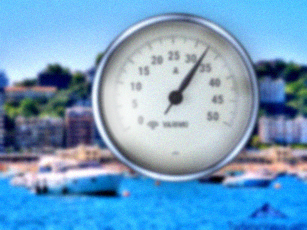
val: 32.5 A
